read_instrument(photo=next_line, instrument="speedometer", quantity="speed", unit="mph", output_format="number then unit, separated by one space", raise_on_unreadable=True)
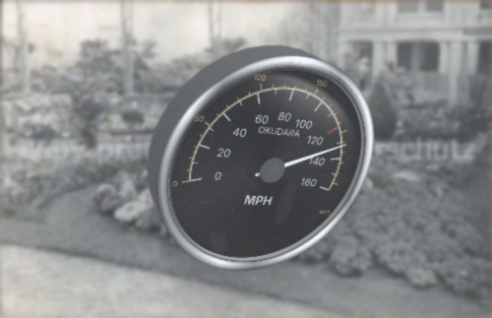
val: 130 mph
